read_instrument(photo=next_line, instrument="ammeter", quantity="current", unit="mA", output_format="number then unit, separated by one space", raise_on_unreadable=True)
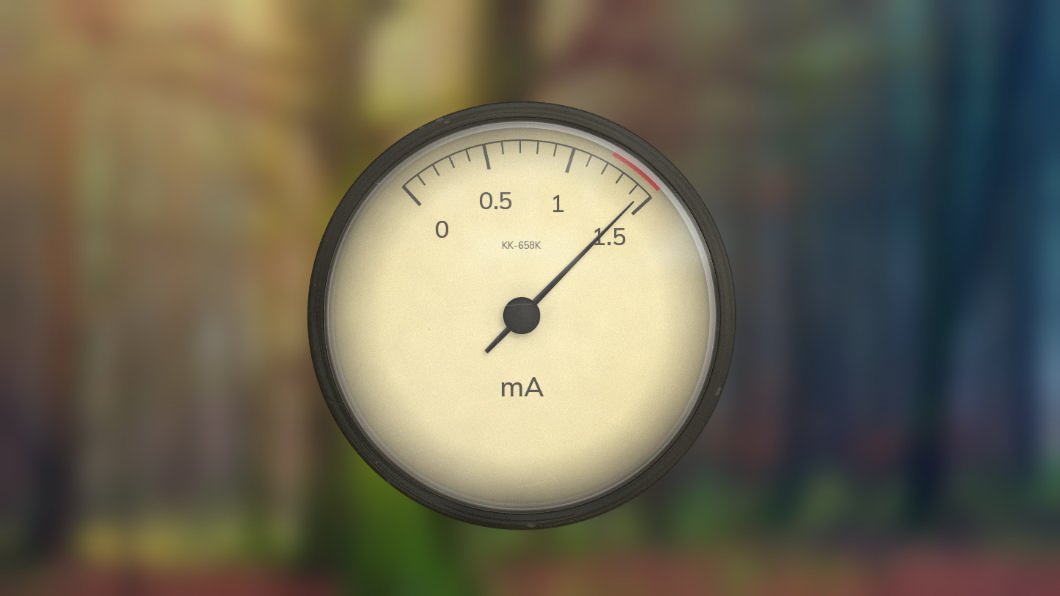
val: 1.45 mA
